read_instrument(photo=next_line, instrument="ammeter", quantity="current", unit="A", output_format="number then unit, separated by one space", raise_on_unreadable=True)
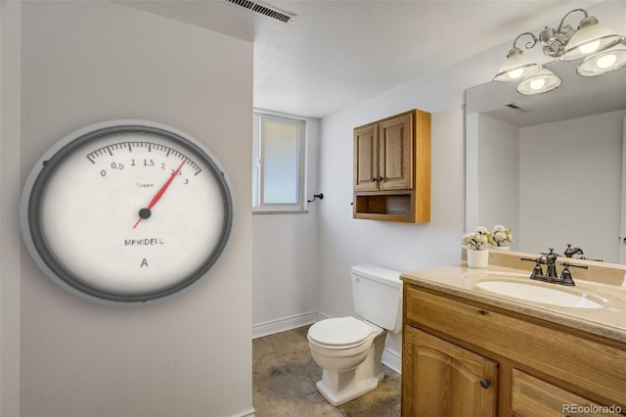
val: 2.5 A
